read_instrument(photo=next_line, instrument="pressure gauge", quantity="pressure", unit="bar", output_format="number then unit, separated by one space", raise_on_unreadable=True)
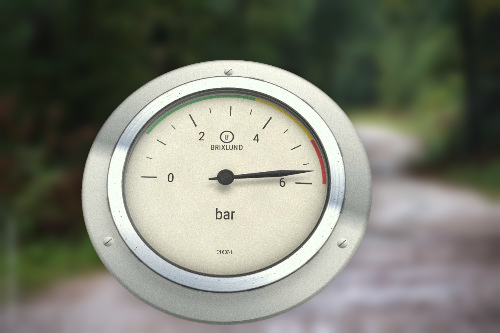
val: 5.75 bar
